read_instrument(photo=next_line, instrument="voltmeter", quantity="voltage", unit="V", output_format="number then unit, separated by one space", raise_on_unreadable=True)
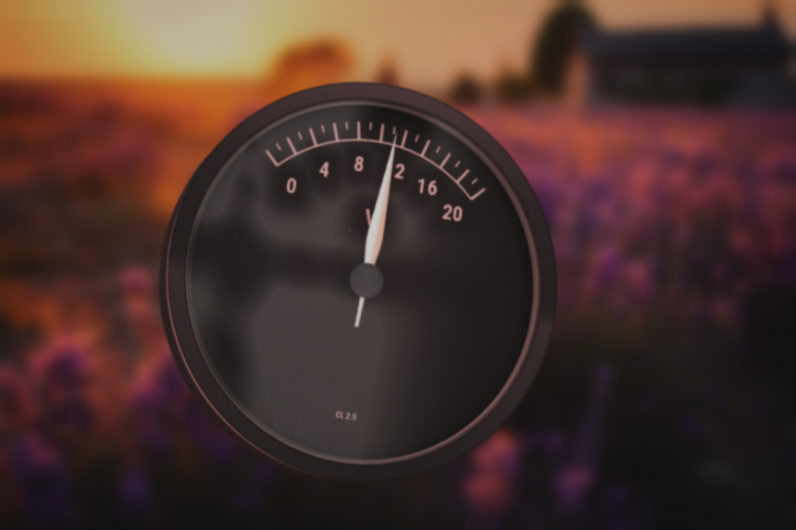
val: 11 V
